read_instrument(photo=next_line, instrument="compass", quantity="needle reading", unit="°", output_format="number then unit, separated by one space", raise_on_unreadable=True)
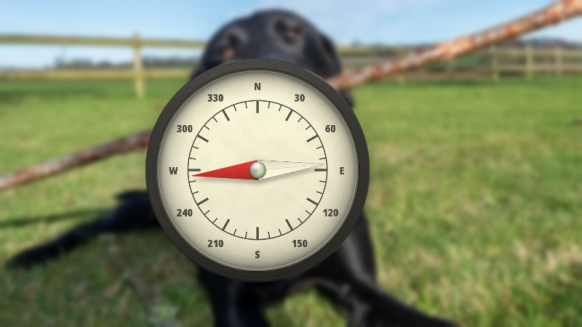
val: 265 °
